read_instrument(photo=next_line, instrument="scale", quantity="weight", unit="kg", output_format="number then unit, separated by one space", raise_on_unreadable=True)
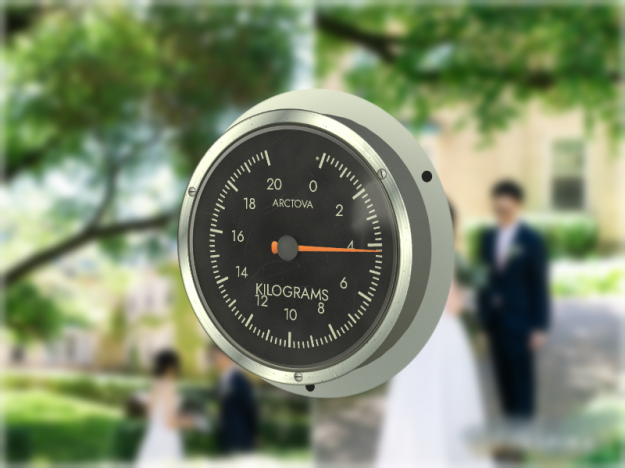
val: 4.2 kg
